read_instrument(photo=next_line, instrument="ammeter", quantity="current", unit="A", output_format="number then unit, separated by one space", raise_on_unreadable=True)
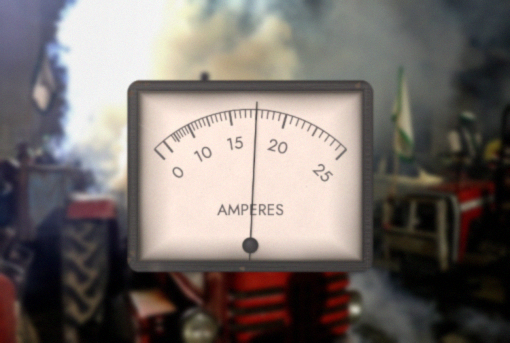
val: 17.5 A
